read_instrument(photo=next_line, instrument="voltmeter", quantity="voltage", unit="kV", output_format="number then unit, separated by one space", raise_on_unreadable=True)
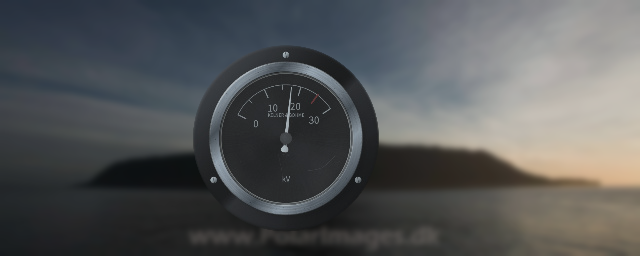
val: 17.5 kV
